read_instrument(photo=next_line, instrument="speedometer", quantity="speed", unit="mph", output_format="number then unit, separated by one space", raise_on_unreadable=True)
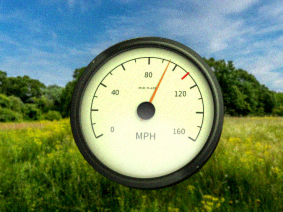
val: 95 mph
